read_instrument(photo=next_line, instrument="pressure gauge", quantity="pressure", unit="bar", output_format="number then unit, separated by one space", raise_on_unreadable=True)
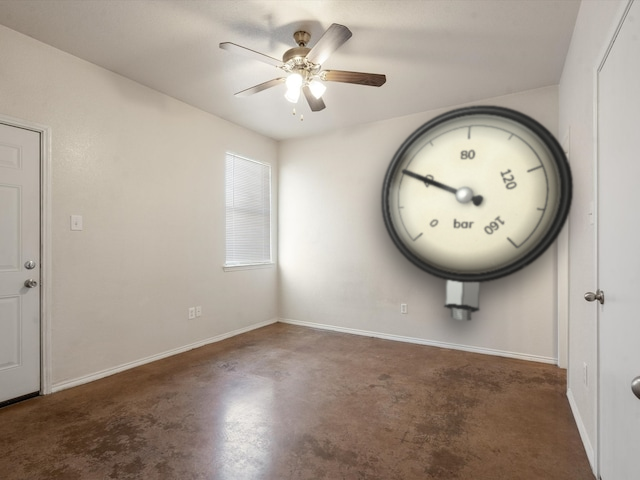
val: 40 bar
